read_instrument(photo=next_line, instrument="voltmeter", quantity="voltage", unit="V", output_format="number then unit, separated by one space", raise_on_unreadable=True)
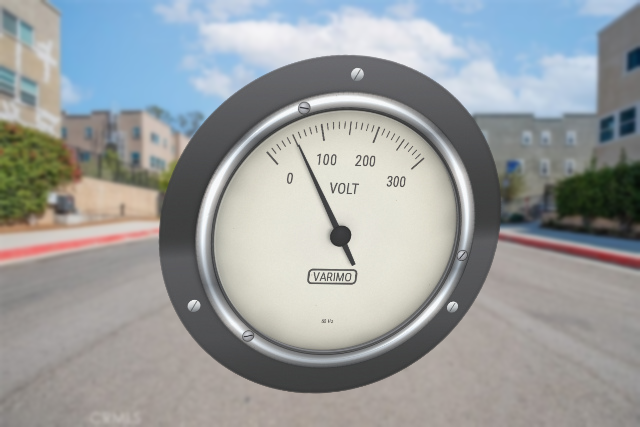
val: 50 V
